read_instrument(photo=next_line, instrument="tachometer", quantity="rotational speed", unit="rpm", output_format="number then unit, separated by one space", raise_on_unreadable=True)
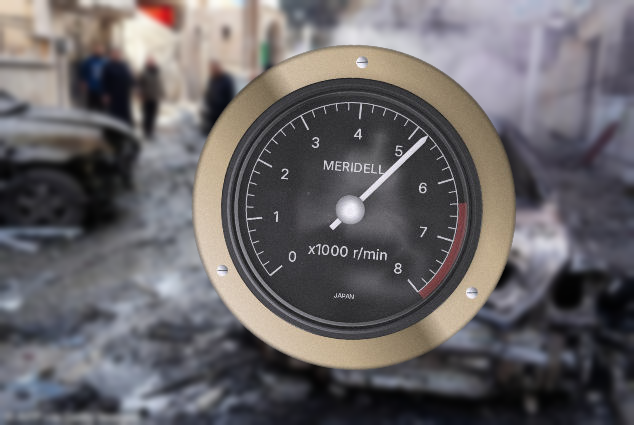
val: 5200 rpm
